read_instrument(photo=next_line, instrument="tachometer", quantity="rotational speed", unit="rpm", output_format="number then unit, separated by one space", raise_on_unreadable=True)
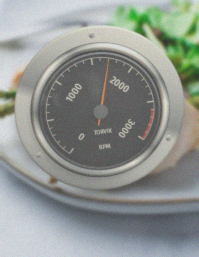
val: 1700 rpm
